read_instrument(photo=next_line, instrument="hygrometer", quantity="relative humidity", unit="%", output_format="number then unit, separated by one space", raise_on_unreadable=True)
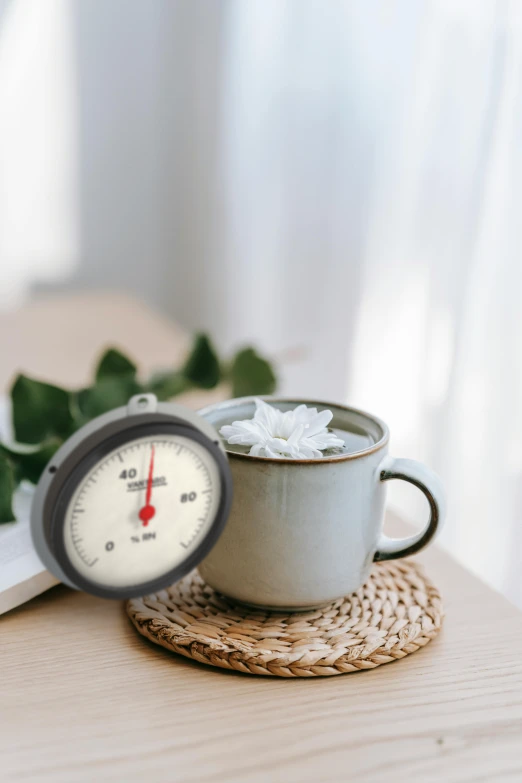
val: 50 %
